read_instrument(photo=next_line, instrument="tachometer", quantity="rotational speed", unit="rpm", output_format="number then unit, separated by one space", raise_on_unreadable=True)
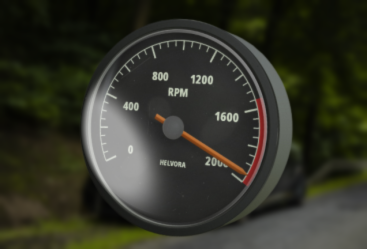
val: 1950 rpm
